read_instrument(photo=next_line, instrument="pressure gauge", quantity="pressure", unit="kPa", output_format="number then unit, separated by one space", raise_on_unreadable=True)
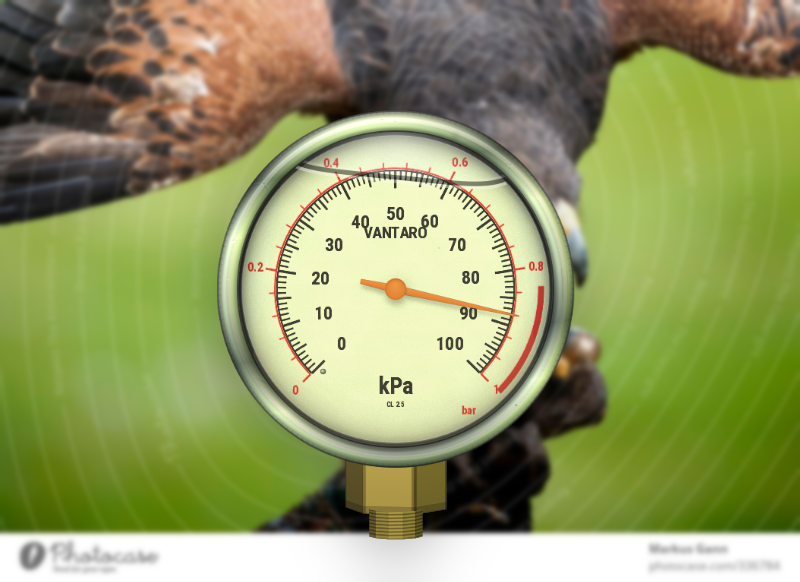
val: 88 kPa
